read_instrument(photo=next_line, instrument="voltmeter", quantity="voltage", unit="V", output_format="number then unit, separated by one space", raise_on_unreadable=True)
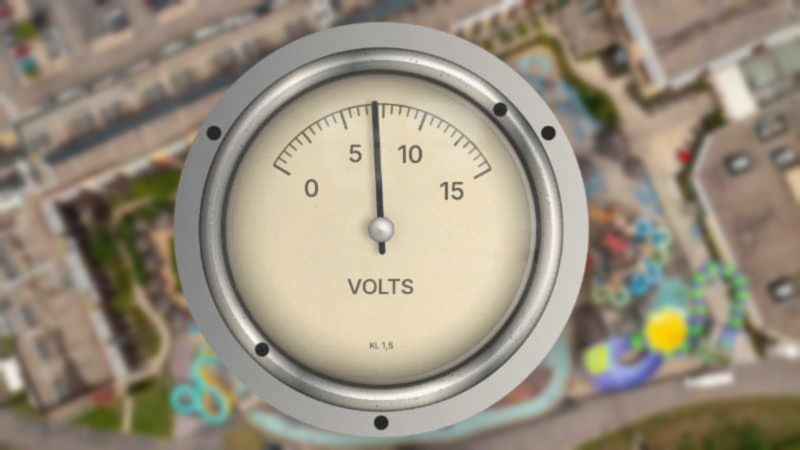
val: 7 V
